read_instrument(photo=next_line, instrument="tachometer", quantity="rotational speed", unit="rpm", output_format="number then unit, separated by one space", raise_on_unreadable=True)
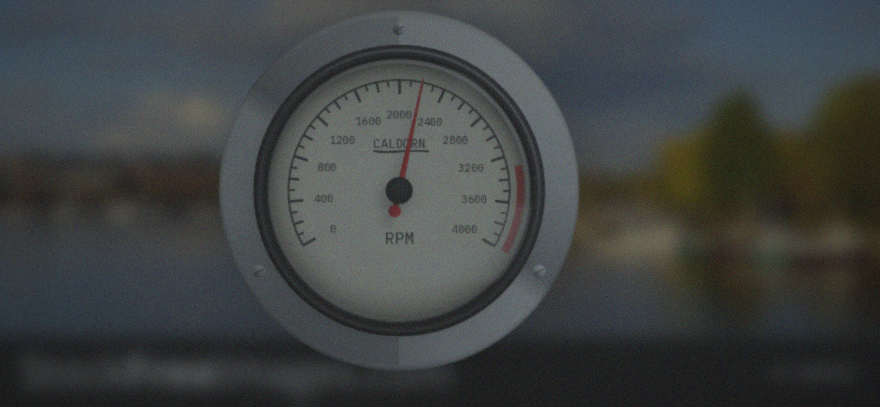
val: 2200 rpm
